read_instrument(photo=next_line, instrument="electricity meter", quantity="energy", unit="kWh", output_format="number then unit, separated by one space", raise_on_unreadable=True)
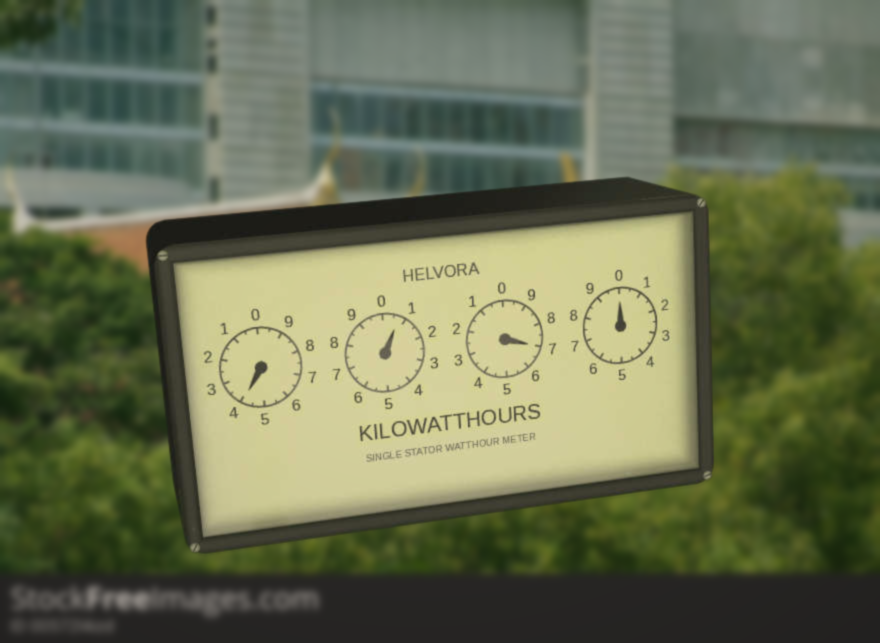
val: 4070 kWh
